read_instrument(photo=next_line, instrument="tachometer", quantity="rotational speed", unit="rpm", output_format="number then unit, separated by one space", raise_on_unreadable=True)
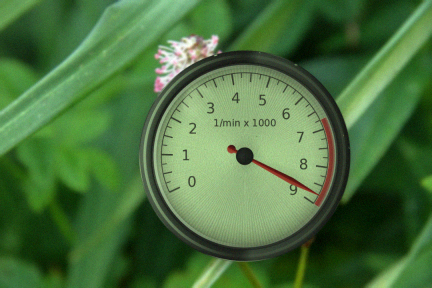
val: 8750 rpm
